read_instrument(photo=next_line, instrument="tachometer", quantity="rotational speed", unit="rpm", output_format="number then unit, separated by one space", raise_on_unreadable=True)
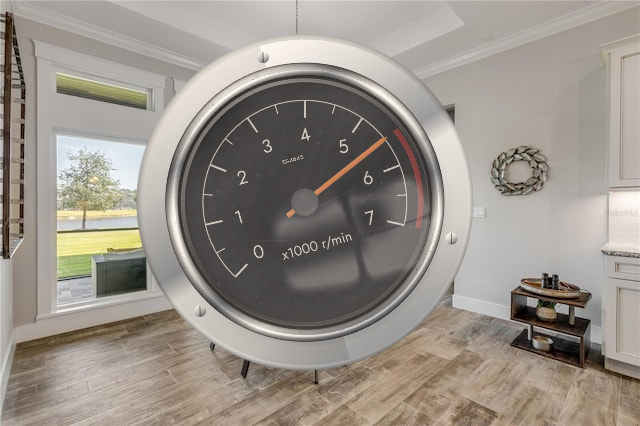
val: 5500 rpm
